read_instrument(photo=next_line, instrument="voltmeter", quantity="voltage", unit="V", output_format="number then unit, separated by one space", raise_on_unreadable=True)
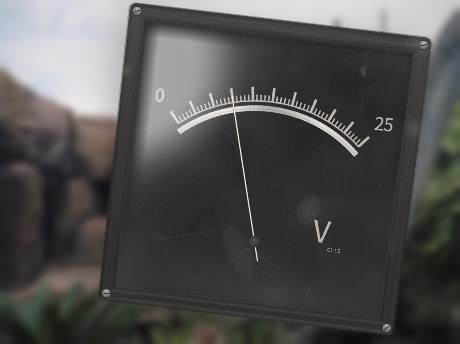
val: 7.5 V
